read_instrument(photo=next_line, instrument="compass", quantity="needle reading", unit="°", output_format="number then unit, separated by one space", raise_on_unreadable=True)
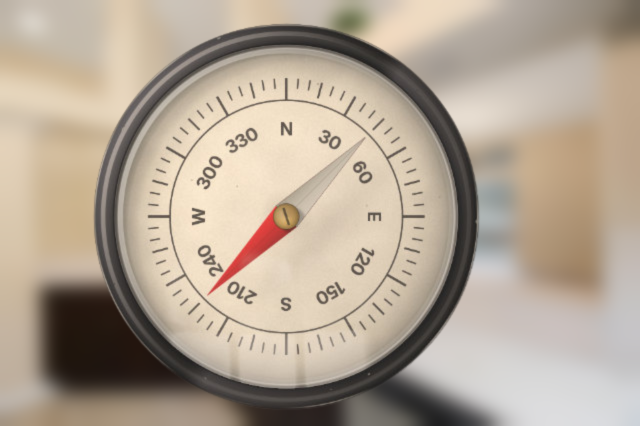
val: 225 °
